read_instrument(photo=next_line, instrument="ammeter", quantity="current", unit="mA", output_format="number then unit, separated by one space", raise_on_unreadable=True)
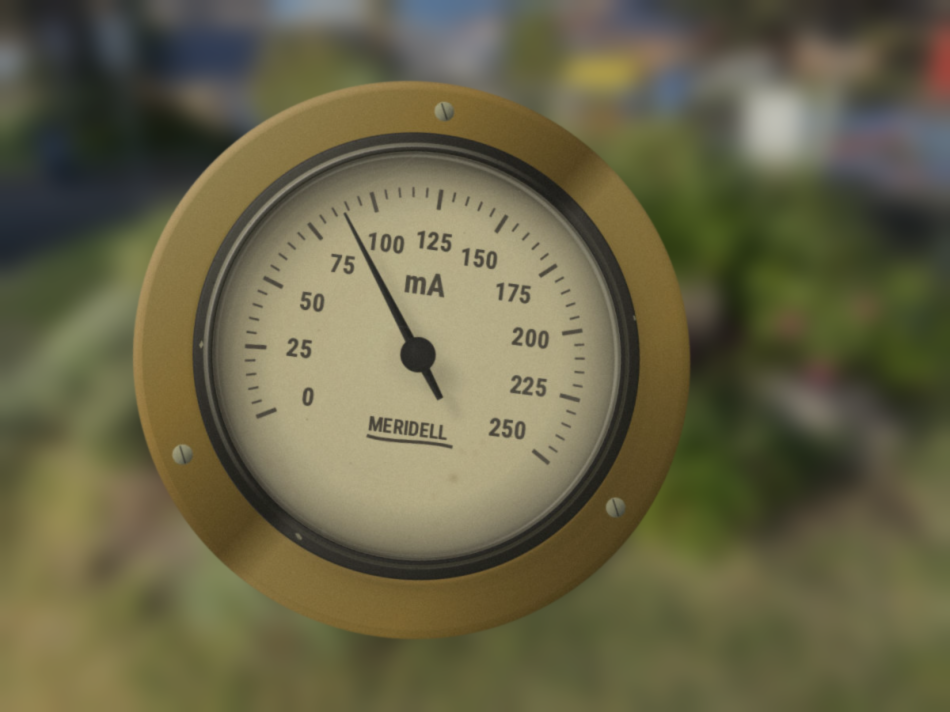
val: 87.5 mA
